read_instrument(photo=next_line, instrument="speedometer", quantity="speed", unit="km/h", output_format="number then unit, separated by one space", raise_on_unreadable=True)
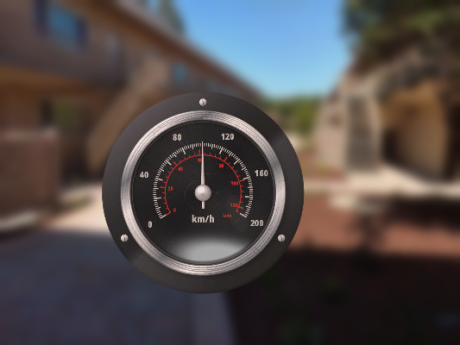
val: 100 km/h
